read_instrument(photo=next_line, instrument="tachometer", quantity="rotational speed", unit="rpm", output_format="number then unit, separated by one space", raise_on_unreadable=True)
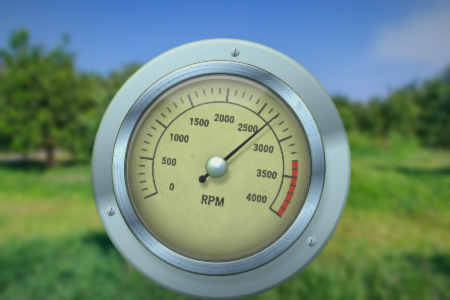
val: 2700 rpm
